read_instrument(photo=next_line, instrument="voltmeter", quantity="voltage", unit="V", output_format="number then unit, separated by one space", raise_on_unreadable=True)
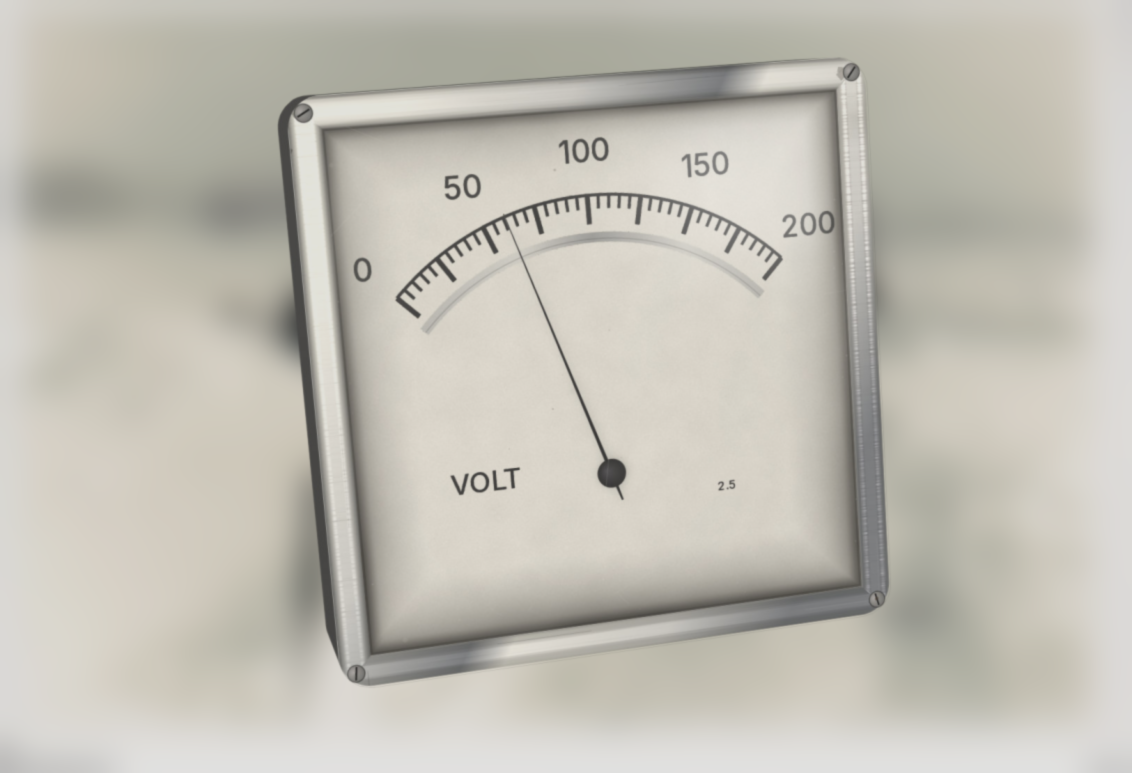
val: 60 V
